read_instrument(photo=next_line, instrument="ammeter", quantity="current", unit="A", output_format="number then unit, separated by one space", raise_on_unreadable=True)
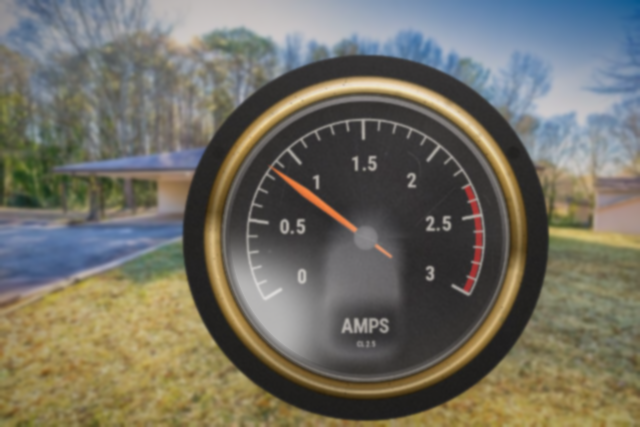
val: 0.85 A
